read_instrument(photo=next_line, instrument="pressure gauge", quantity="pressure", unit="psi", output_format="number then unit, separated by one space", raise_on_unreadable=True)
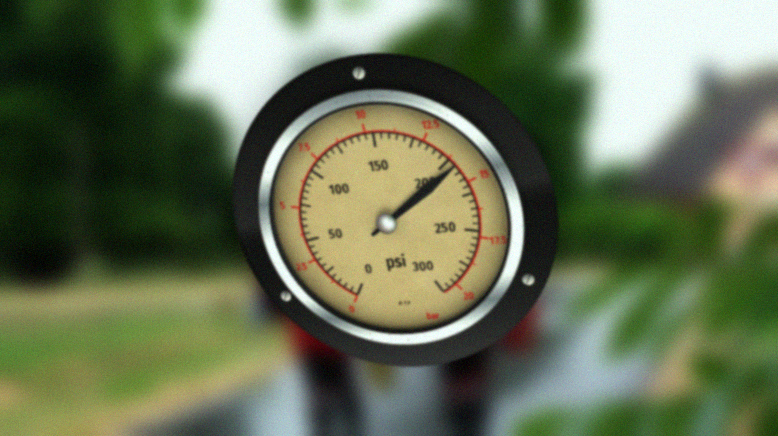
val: 205 psi
